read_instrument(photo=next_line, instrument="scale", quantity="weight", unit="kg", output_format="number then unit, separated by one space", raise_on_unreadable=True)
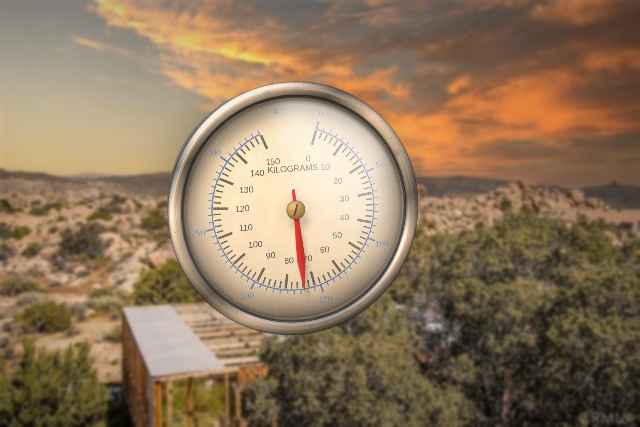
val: 74 kg
